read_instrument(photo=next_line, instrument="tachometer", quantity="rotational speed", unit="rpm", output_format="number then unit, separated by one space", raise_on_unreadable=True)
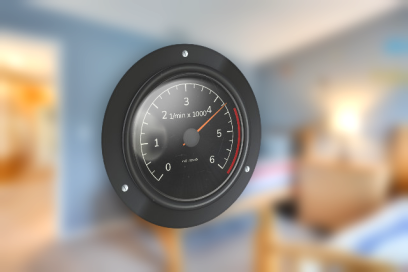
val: 4250 rpm
